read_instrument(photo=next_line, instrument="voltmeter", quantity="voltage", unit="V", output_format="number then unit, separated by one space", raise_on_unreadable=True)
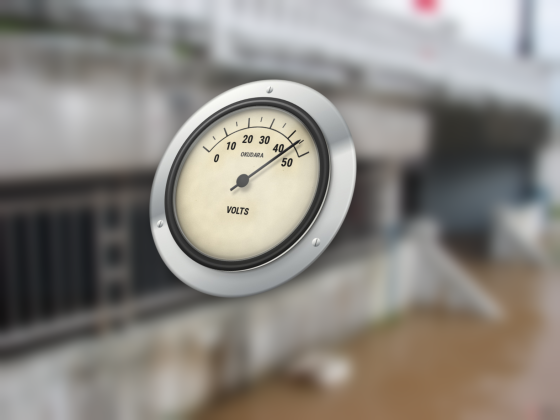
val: 45 V
